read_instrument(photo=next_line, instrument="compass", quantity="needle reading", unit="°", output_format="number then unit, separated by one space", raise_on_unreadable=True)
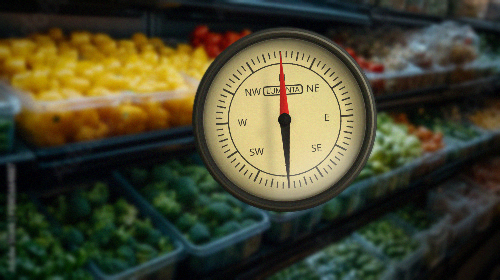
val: 0 °
